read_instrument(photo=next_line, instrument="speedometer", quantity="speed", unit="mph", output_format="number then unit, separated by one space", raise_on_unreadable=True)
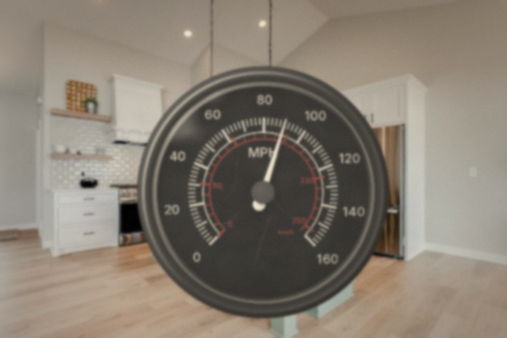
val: 90 mph
